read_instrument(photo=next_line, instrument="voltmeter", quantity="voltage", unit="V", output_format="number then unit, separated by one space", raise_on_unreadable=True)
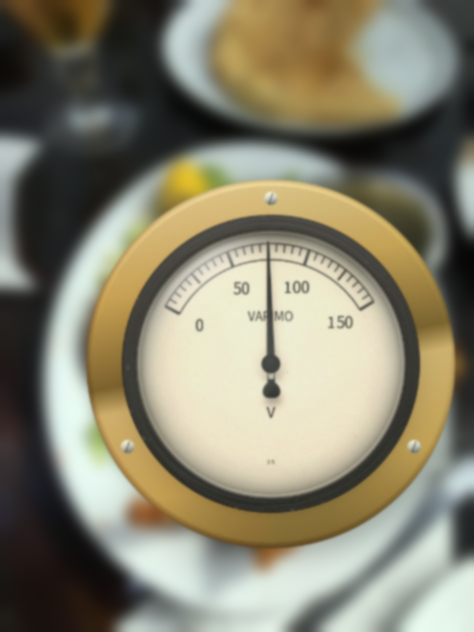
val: 75 V
